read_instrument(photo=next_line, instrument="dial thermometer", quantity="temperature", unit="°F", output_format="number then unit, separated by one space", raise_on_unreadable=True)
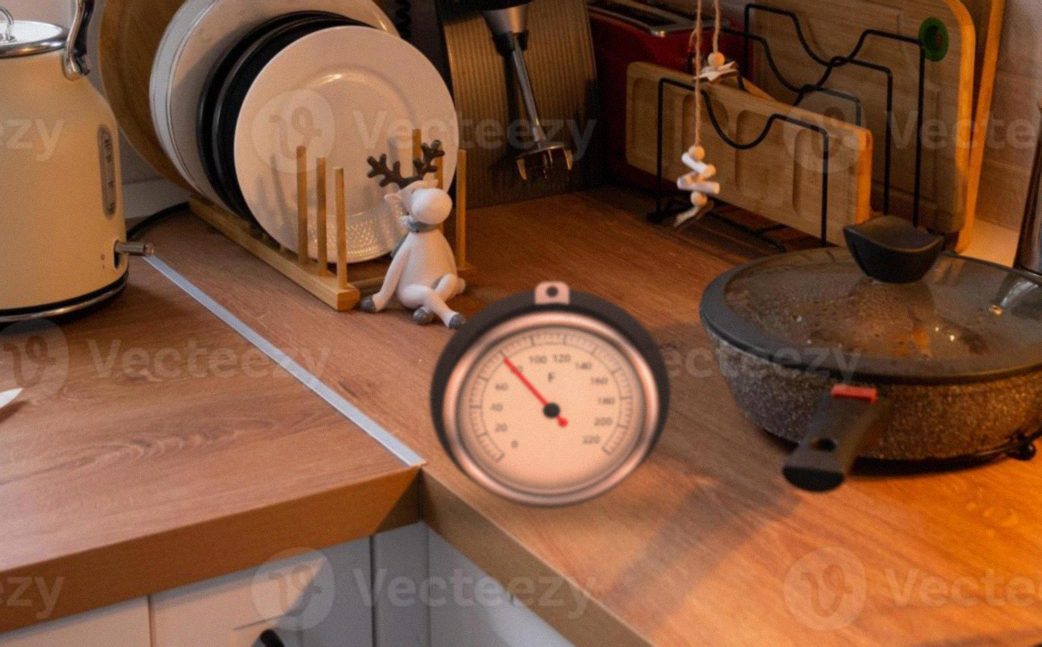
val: 80 °F
